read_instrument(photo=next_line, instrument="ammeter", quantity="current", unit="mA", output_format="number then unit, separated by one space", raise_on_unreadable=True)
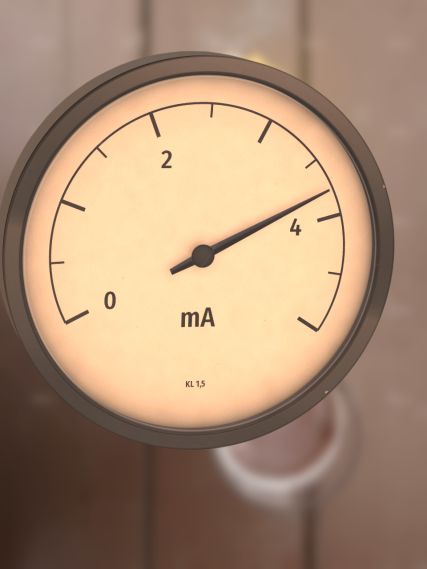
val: 3.75 mA
